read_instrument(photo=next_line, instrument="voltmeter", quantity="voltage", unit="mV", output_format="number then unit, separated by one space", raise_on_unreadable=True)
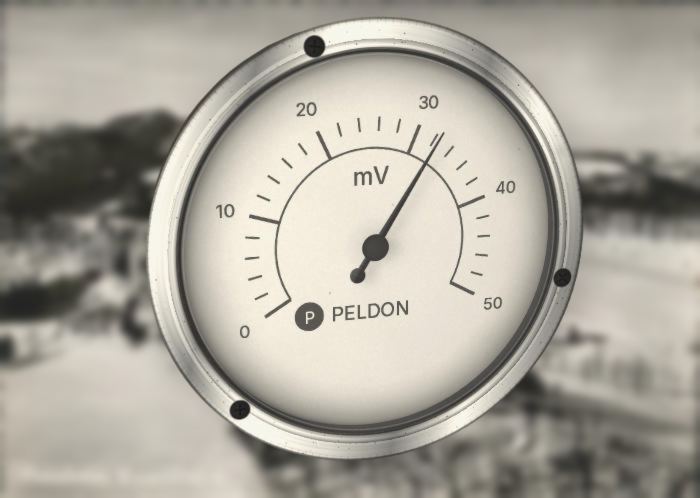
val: 32 mV
